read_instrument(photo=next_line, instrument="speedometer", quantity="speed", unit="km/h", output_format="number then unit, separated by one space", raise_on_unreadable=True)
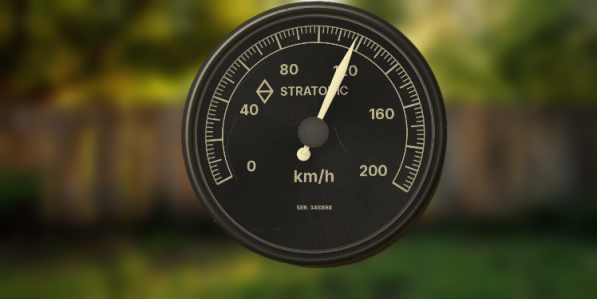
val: 118 km/h
